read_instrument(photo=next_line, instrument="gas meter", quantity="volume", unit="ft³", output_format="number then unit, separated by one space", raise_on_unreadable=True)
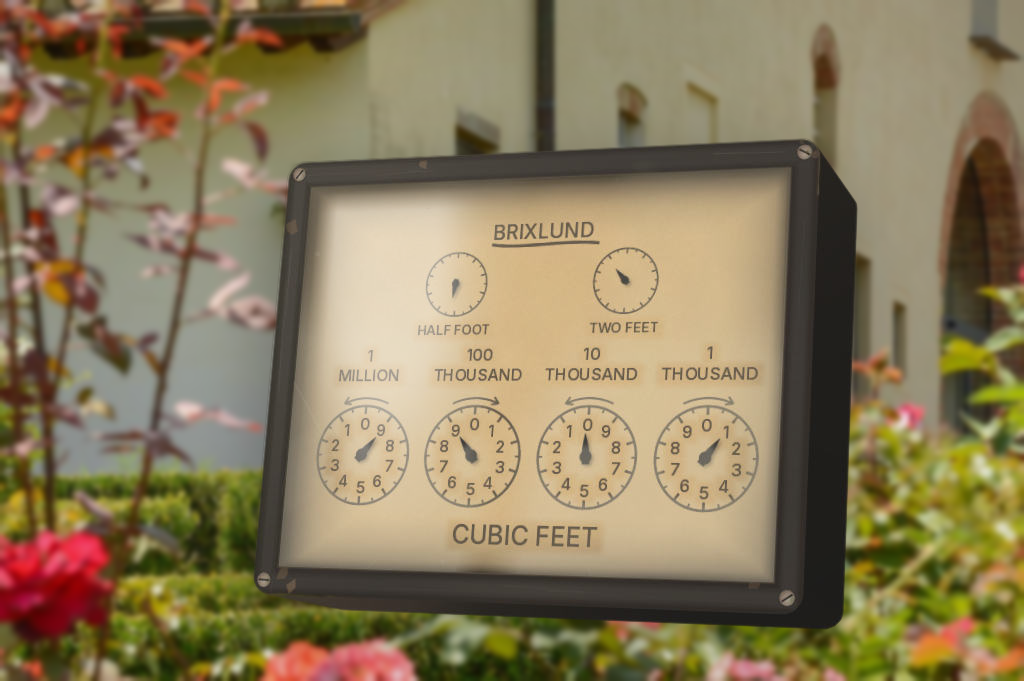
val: 890100 ft³
